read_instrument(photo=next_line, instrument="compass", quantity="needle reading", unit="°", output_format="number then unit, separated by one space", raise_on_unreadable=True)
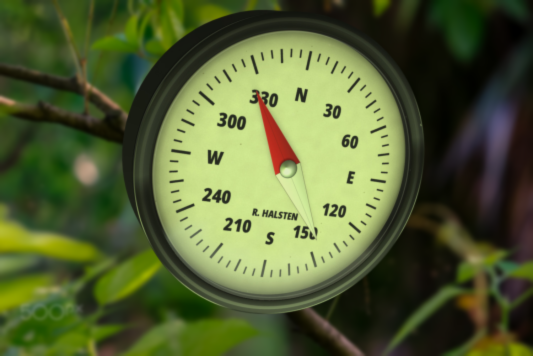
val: 325 °
